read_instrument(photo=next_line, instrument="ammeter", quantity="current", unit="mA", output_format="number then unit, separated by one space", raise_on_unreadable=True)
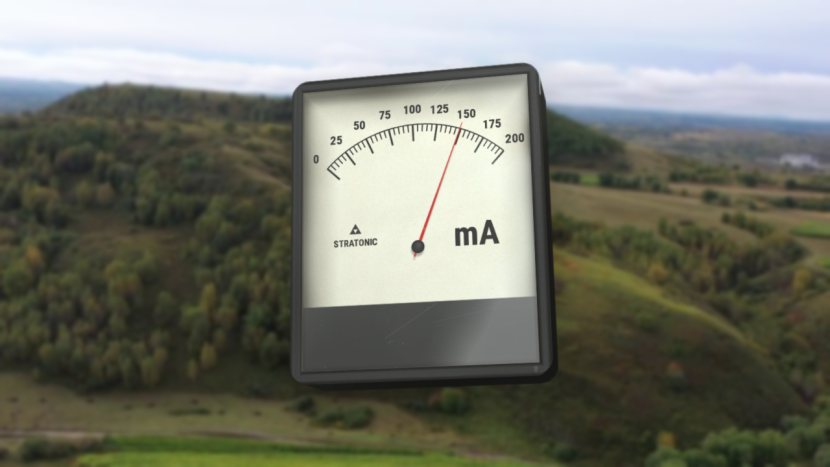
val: 150 mA
